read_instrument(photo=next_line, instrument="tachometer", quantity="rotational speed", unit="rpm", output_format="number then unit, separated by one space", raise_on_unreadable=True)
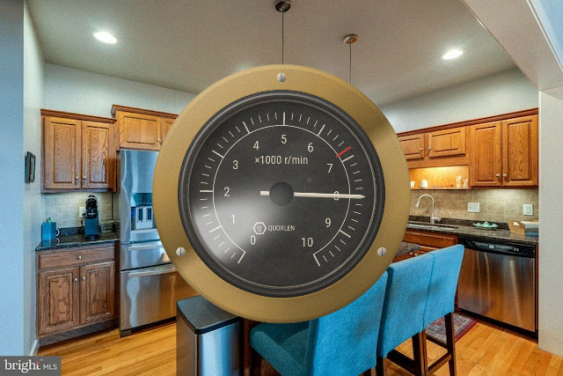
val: 8000 rpm
